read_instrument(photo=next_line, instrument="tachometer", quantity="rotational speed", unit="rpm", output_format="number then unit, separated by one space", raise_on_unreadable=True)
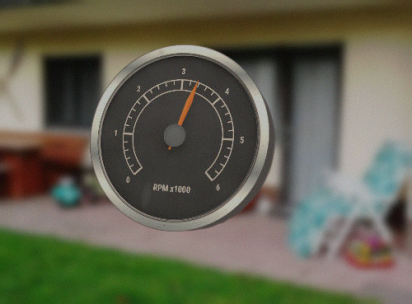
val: 3400 rpm
